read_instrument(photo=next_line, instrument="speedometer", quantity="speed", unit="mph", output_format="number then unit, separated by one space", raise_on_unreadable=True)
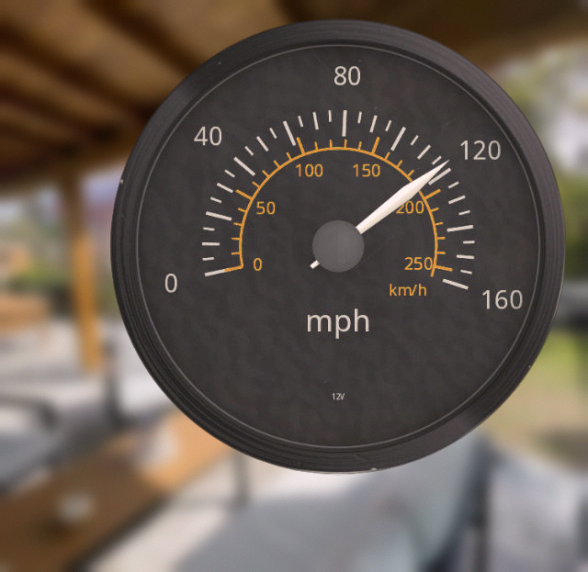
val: 117.5 mph
